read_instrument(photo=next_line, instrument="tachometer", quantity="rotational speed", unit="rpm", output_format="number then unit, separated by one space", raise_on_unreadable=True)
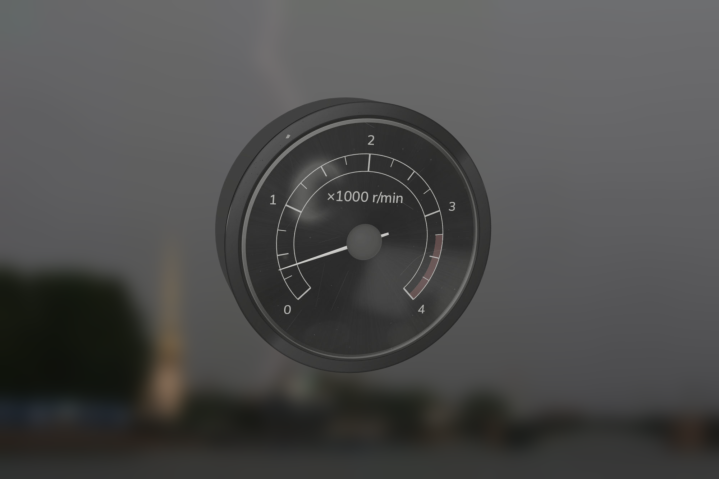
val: 375 rpm
